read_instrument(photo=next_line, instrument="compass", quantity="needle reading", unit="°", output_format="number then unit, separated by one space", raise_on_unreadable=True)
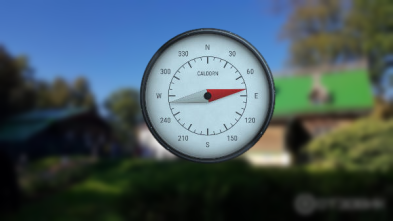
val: 80 °
